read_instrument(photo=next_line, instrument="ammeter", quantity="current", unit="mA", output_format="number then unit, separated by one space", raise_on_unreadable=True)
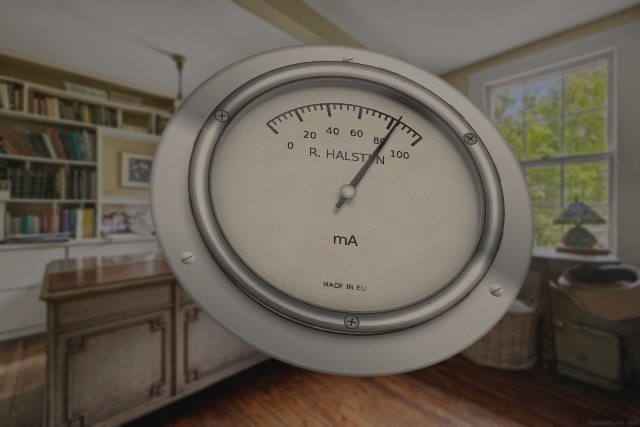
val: 84 mA
